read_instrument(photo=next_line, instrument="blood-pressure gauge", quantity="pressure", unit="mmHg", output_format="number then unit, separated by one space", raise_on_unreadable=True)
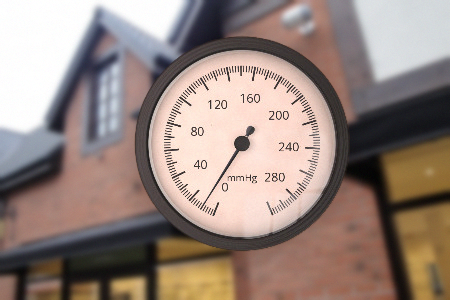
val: 10 mmHg
